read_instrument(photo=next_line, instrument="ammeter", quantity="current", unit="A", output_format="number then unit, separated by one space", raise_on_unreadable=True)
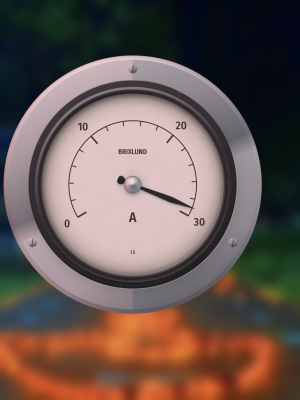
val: 29 A
